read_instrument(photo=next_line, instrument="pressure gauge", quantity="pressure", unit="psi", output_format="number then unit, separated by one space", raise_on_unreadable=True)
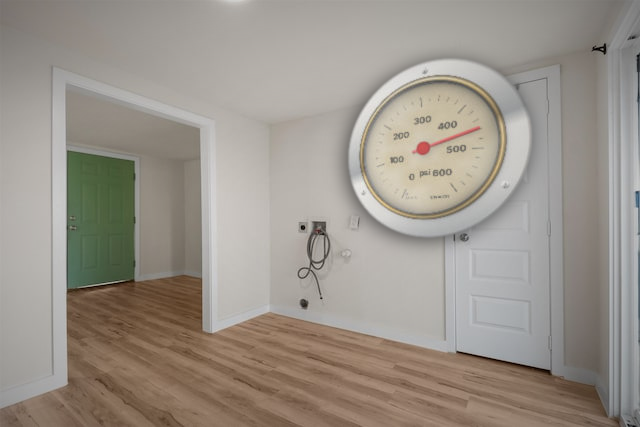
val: 460 psi
